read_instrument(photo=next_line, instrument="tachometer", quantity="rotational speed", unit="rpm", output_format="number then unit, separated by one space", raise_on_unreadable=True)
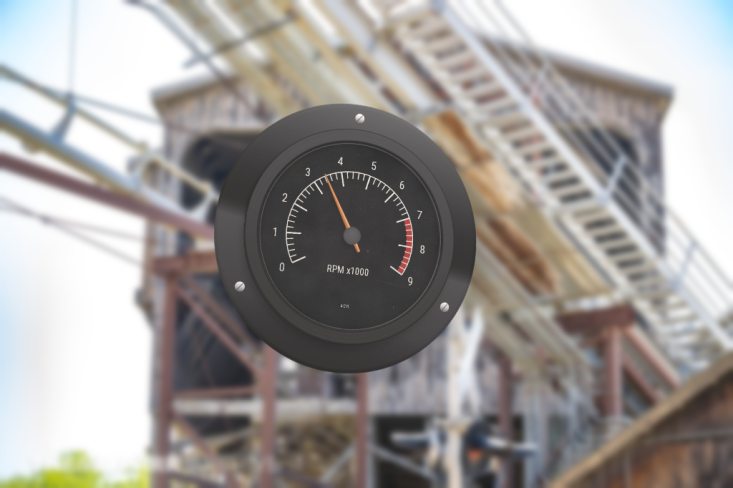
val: 3400 rpm
